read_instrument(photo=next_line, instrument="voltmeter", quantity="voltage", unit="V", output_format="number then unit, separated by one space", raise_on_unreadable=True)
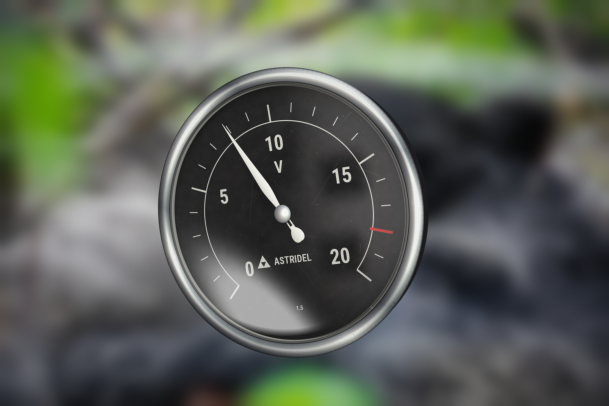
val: 8 V
